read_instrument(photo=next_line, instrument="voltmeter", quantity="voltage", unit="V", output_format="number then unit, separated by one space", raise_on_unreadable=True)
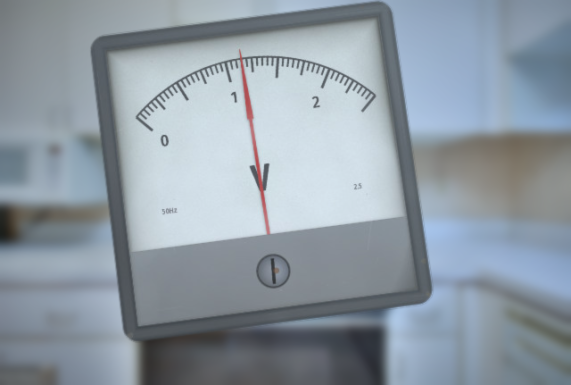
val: 1.15 V
